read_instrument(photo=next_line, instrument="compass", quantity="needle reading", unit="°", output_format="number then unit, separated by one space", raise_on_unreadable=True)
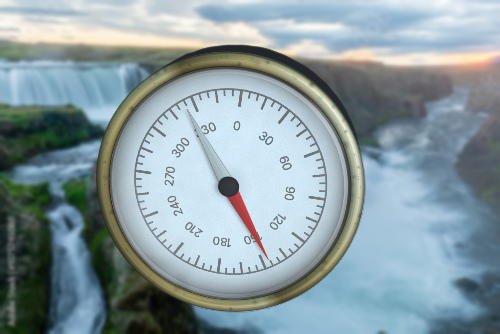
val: 145 °
